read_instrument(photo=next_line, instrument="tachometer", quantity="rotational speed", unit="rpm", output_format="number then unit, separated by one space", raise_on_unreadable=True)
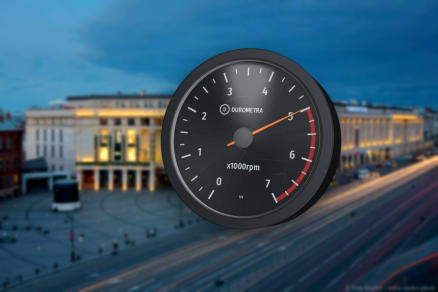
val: 5000 rpm
